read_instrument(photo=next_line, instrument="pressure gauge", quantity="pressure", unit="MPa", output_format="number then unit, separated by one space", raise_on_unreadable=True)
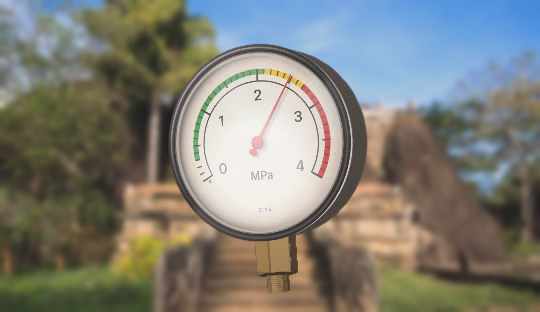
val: 2.5 MPa
